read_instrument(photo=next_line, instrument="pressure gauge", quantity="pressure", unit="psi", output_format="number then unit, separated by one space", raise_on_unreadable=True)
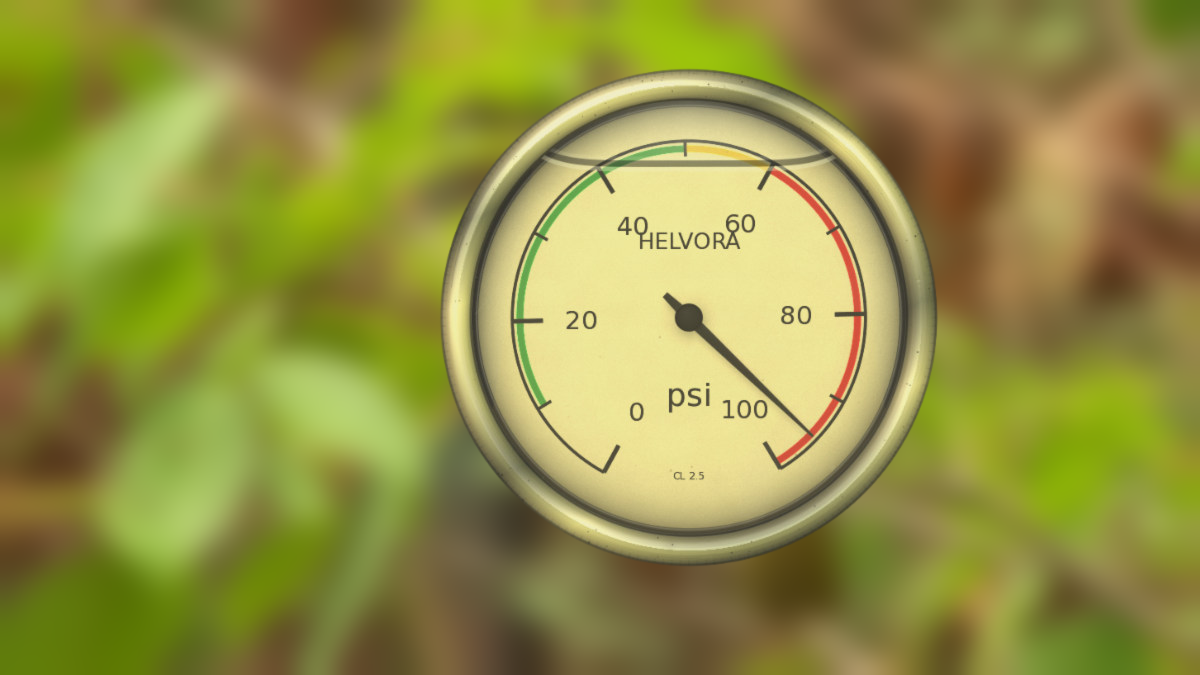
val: 95 psi
